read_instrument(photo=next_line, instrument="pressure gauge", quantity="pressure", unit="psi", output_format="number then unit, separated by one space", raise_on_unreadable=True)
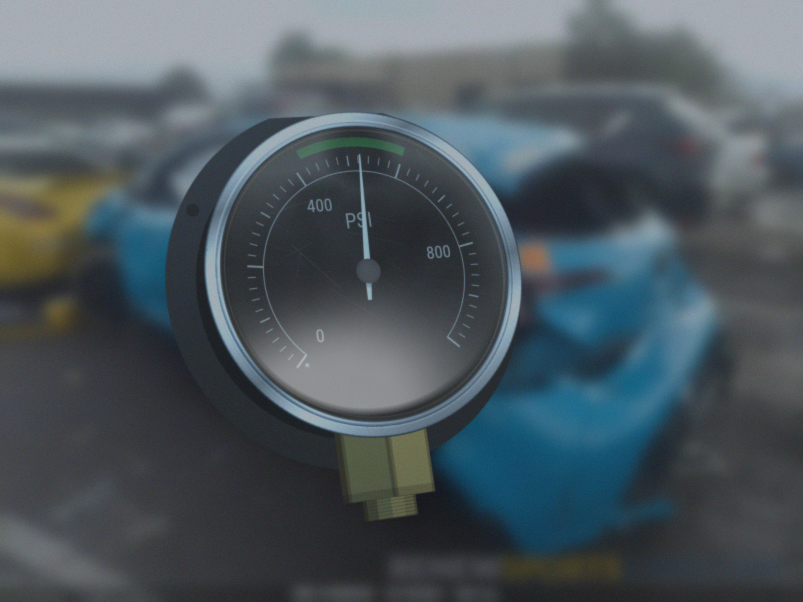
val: 520 psi
